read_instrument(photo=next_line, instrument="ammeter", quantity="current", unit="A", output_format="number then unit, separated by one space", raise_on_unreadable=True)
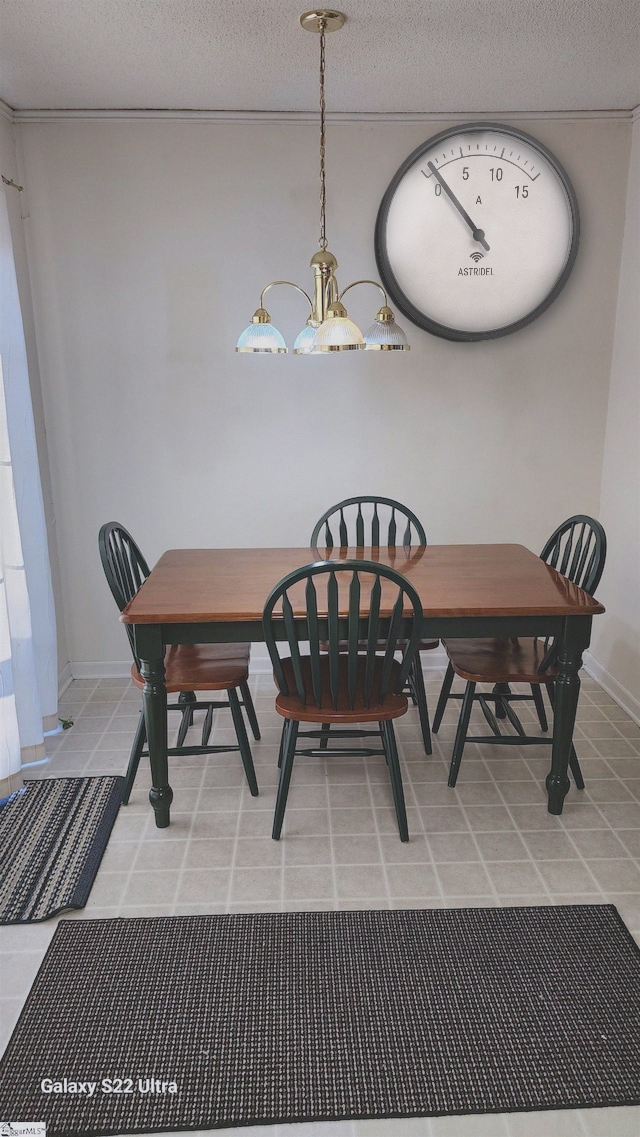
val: 1 A
